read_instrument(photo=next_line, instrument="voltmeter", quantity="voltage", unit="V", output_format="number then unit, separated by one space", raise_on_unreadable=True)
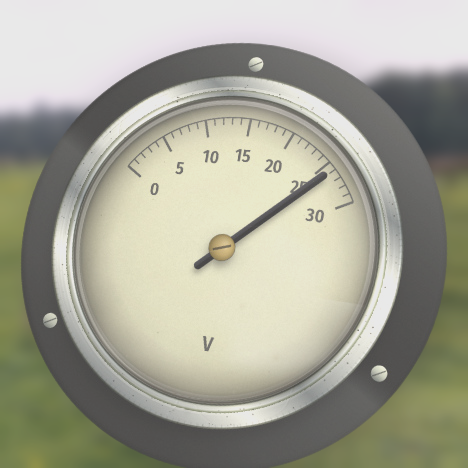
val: 26 V
